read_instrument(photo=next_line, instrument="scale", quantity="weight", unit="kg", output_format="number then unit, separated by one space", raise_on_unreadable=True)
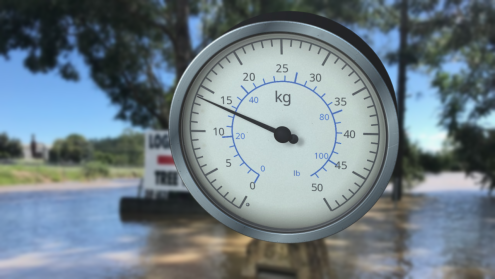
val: 14 kg
